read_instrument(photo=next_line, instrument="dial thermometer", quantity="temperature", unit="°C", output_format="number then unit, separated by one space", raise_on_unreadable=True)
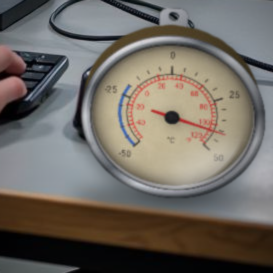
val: 40 °C
